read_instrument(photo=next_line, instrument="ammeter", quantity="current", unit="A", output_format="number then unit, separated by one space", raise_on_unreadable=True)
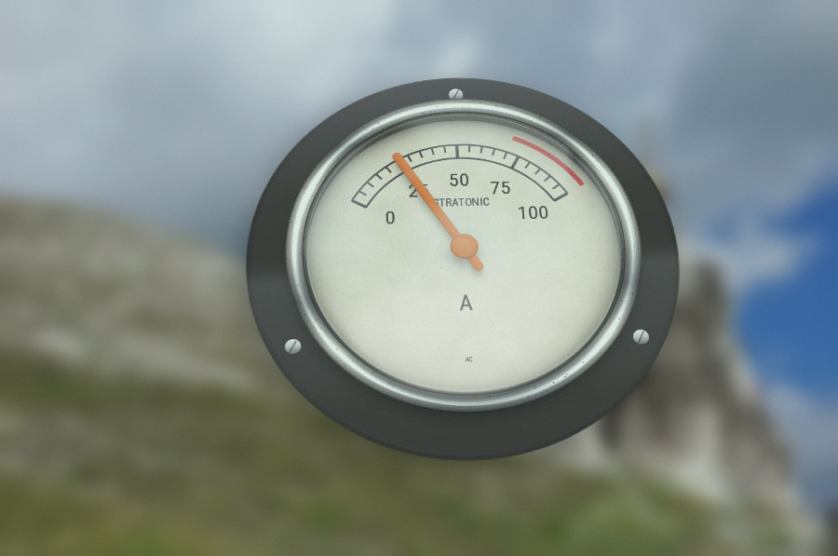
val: 25 A
